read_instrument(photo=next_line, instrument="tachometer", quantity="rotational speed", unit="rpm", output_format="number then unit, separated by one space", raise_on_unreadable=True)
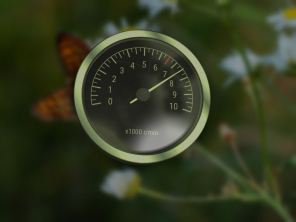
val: 7500 rpm
